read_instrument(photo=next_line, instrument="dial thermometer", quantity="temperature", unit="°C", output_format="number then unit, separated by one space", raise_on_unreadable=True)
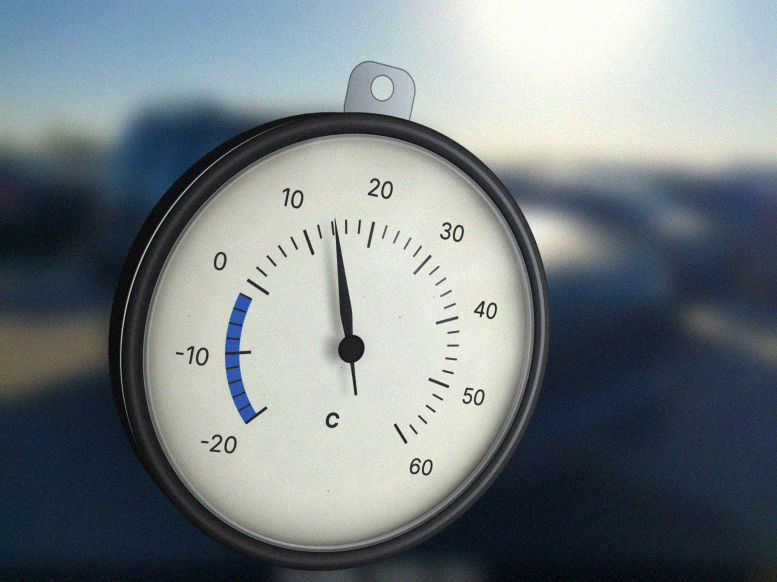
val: 14 °C
